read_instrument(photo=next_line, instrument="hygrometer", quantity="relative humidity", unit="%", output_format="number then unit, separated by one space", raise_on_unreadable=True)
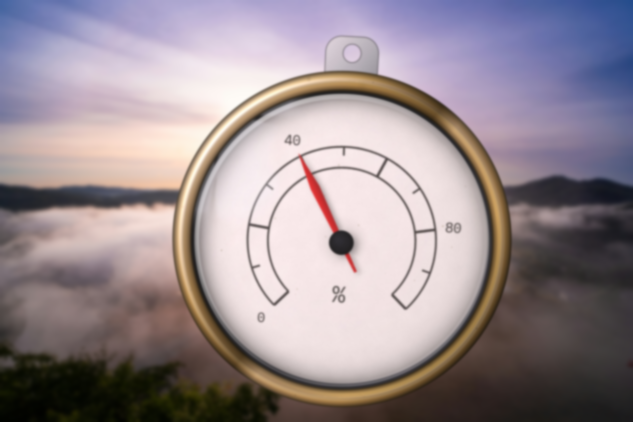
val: 40 %
